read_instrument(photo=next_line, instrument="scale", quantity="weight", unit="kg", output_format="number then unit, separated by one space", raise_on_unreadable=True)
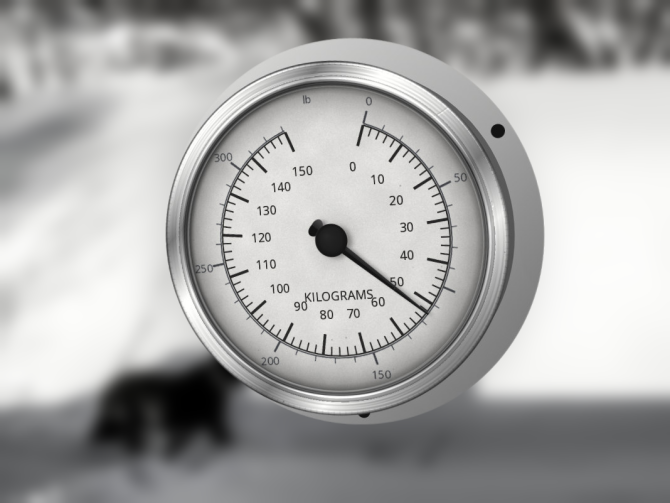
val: 52 kg
